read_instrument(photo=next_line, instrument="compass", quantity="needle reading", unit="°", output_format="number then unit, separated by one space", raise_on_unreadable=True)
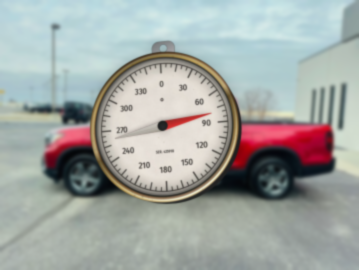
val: 80 °
